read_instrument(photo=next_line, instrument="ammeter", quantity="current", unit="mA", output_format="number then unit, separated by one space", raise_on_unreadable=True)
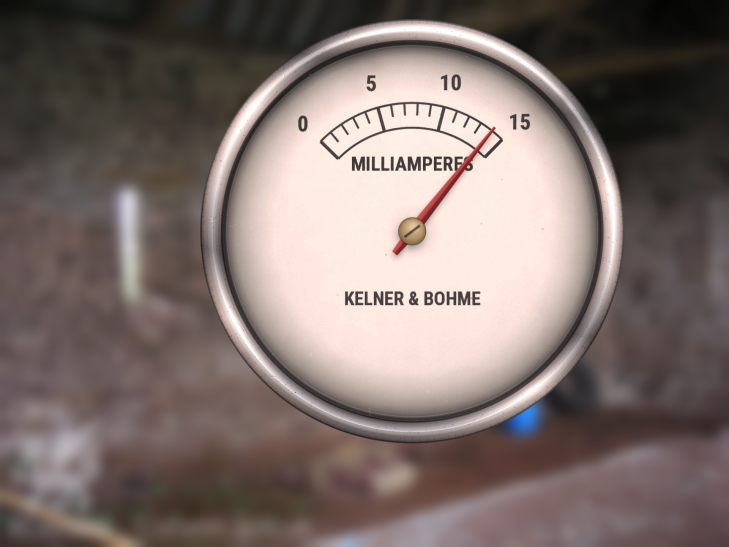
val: 14 mA
